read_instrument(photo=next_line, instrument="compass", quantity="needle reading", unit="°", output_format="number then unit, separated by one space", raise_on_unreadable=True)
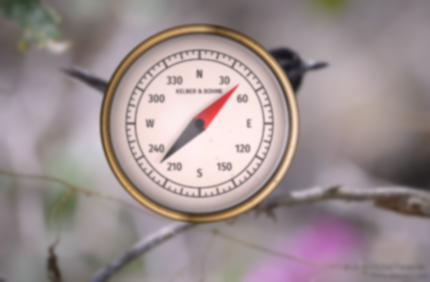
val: 45 °
